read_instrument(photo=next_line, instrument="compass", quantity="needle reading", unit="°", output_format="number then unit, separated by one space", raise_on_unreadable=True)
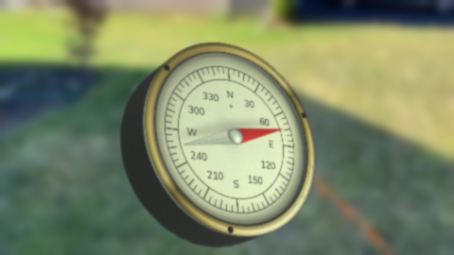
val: 75 °
